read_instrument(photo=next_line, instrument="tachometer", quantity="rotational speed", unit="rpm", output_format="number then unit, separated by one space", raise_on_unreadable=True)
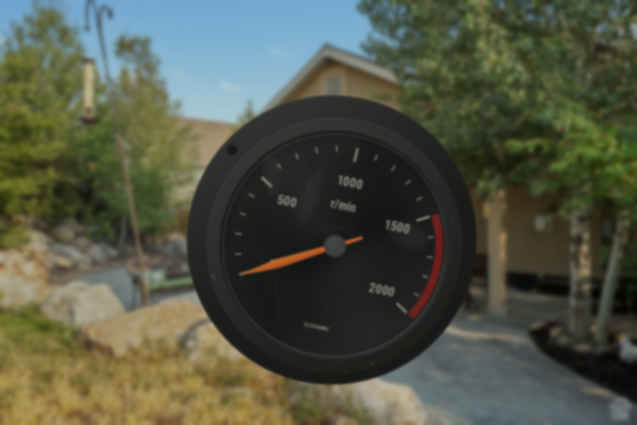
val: 0 rpm
